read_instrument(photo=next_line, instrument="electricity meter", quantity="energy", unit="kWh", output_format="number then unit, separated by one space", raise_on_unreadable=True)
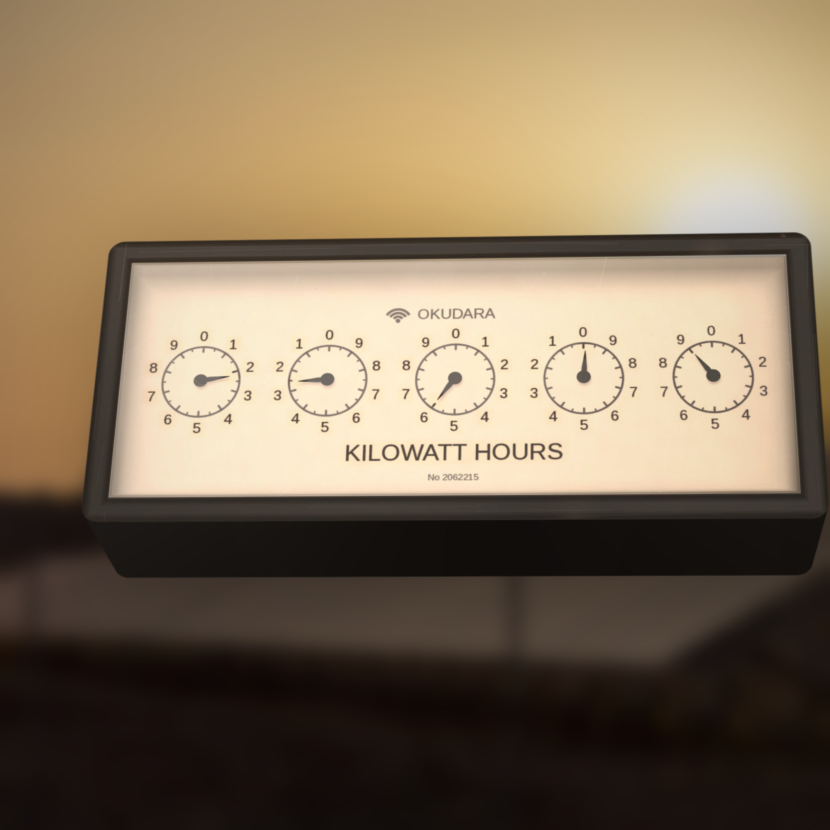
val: 22599 kWh
